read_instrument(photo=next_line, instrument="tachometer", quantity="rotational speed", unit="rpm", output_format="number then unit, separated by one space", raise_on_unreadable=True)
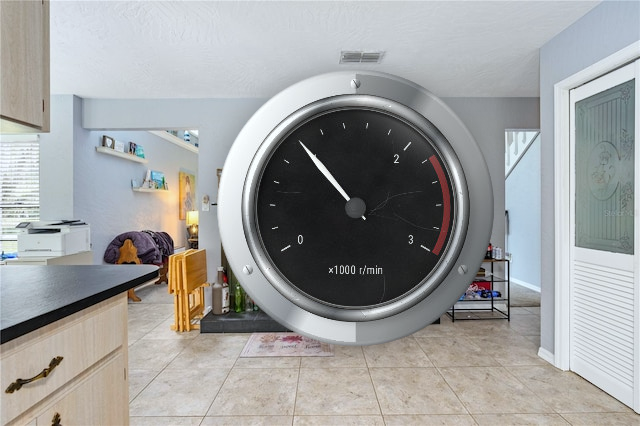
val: 1000 rpm
